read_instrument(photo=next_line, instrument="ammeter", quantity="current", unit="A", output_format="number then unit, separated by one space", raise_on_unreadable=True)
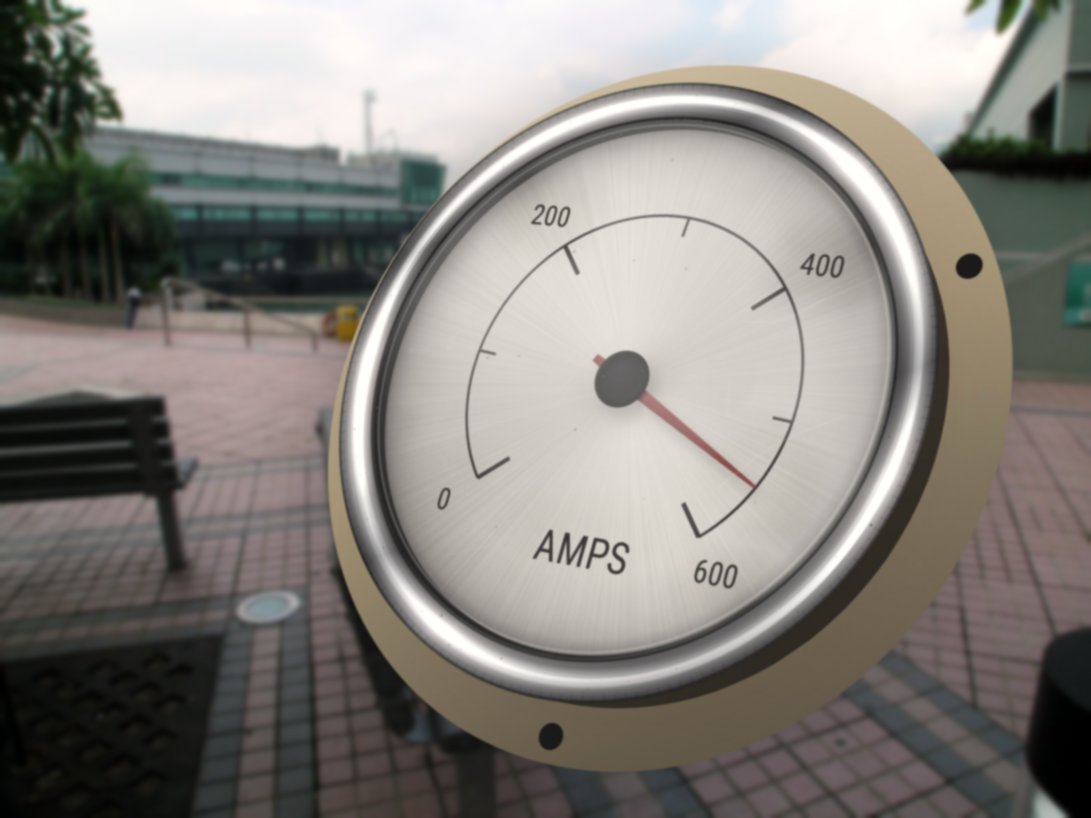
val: 550 A
